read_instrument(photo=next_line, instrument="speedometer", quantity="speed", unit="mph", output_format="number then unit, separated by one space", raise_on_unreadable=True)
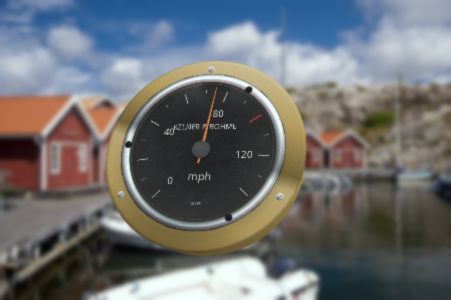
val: 75 mph
